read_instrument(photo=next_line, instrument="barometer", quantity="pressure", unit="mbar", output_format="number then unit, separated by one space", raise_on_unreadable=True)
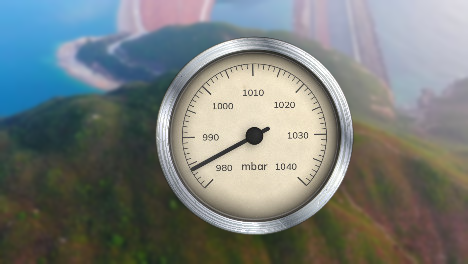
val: 984 mbar
